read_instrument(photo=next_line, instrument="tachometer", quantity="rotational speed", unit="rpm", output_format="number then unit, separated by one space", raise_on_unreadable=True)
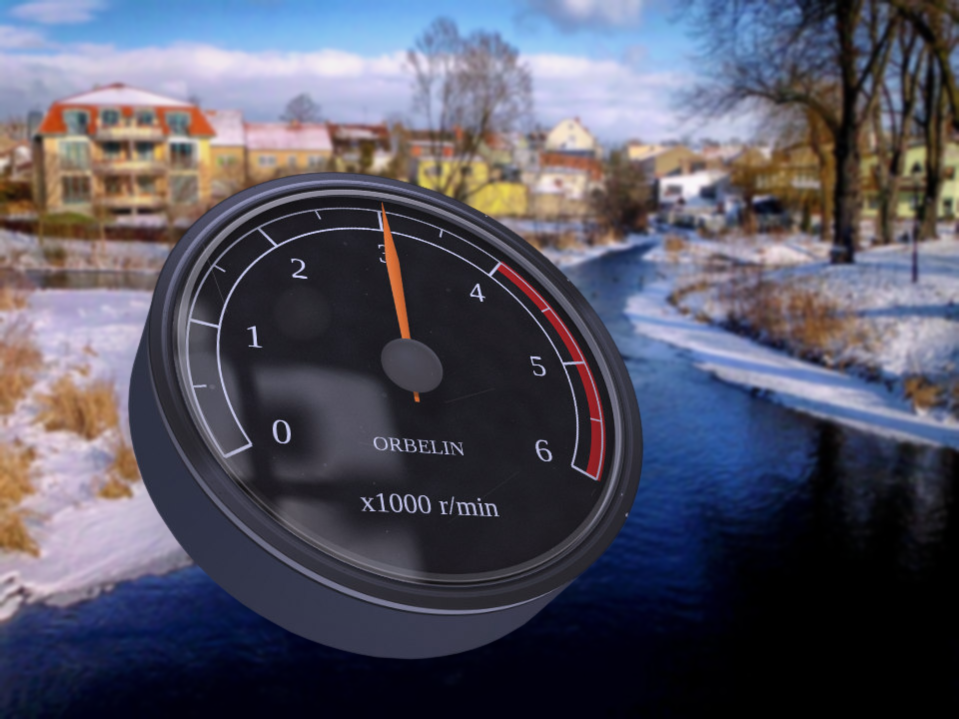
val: 3000 rpm
